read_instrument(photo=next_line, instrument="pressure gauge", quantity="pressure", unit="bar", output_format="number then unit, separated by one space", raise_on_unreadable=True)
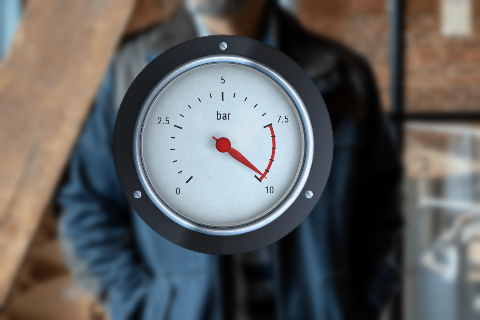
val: 9.75 bar
